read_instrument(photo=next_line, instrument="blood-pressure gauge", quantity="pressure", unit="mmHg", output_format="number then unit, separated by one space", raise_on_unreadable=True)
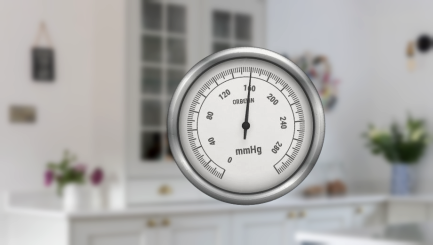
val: 160 mmHg
